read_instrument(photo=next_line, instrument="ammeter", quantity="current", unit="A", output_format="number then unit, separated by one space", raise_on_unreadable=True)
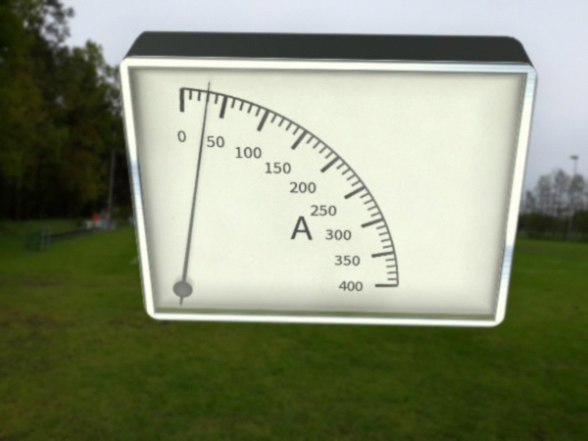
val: 30 A
